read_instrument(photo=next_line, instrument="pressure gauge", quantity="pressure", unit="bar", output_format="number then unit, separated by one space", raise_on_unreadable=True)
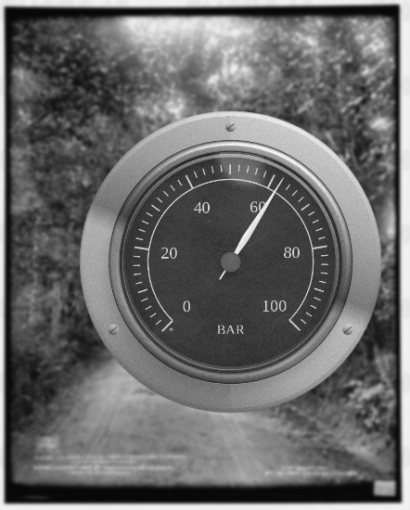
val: 62 bar
